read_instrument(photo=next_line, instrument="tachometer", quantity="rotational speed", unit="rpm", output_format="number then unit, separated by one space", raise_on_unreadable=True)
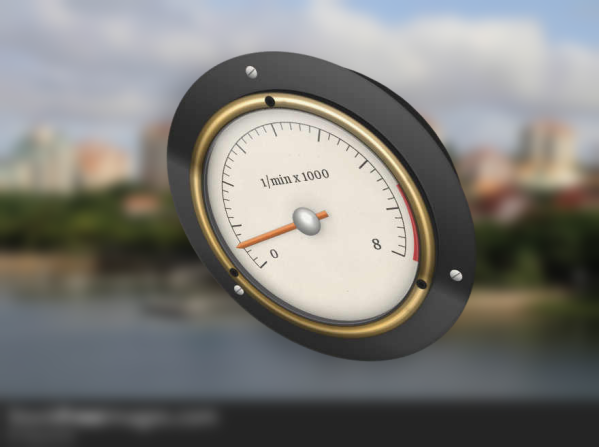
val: 600 rpm
